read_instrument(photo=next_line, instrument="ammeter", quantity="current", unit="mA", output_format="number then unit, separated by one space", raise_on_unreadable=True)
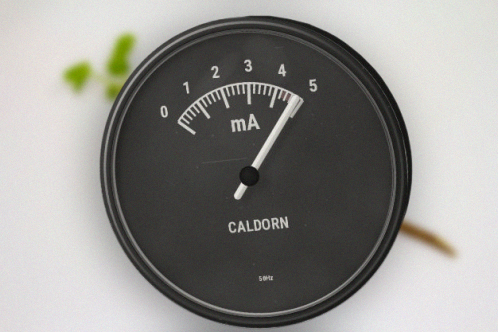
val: 4.8 mA
